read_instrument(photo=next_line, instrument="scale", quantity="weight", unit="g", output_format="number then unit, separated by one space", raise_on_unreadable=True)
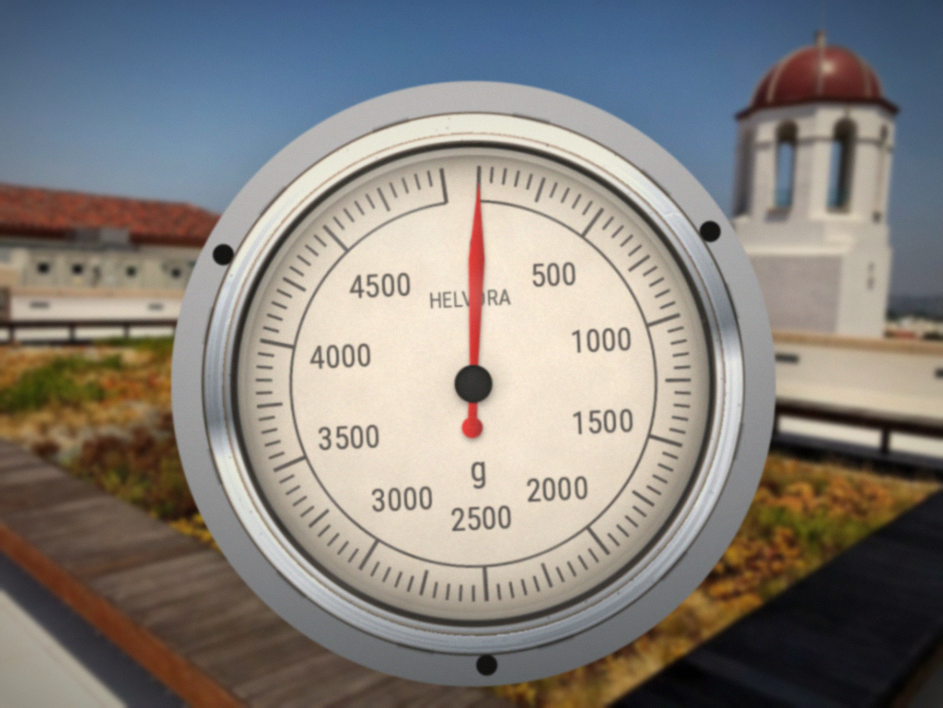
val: 0 g
